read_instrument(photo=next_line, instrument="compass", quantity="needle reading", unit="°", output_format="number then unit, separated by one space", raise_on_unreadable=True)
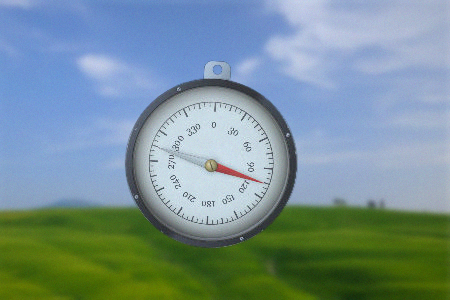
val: 105 °
